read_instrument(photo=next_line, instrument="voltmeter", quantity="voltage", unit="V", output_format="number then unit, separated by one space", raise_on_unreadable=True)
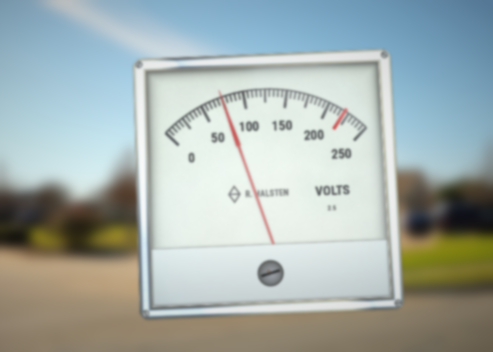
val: 75 V
